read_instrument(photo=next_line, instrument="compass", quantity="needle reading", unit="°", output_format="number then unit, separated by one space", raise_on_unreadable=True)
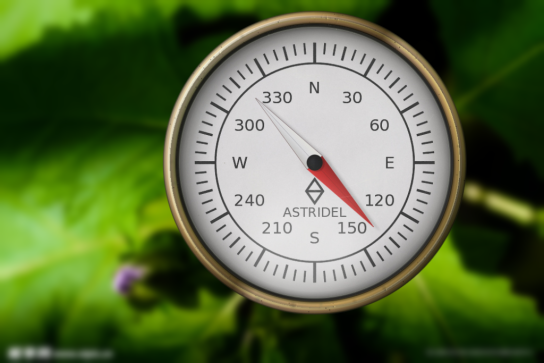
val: 137.5 °
